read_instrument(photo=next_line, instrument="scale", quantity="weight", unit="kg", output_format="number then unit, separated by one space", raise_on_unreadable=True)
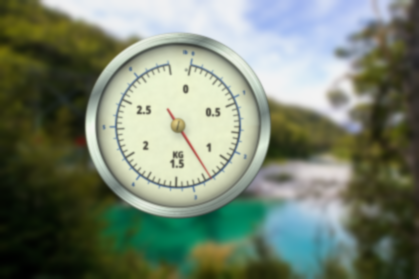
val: 1.2 kg
